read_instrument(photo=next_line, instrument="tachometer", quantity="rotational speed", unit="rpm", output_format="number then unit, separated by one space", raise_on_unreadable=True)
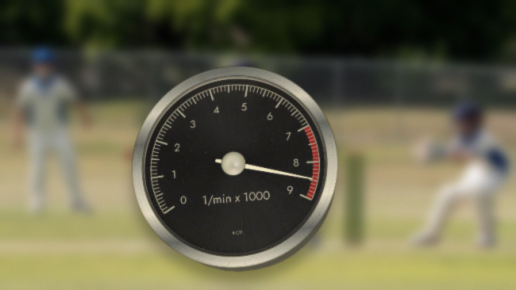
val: 8500 rpm
